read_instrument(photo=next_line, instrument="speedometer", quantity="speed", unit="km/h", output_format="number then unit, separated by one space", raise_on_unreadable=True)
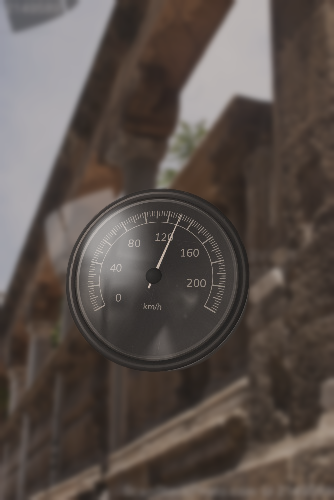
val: 130 km/h
